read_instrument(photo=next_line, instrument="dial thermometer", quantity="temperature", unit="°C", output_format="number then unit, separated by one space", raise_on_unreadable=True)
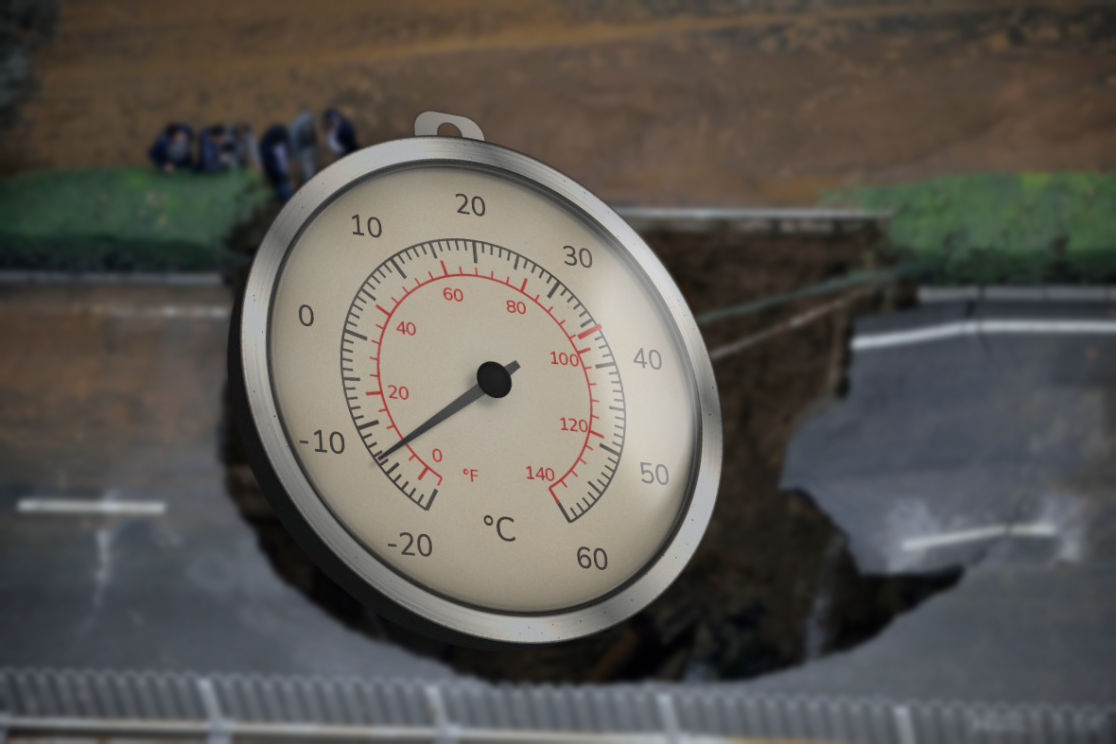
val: -13.5 °C
